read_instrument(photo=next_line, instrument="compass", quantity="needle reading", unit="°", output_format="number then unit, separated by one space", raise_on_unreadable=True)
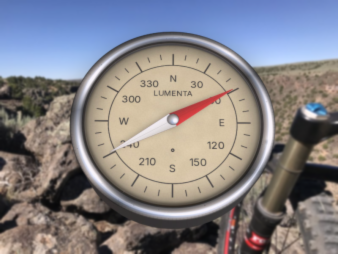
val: 60 °
